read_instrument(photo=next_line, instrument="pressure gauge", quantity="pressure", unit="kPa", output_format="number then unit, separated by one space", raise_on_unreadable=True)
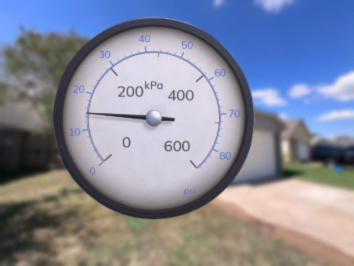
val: 100 kPa
